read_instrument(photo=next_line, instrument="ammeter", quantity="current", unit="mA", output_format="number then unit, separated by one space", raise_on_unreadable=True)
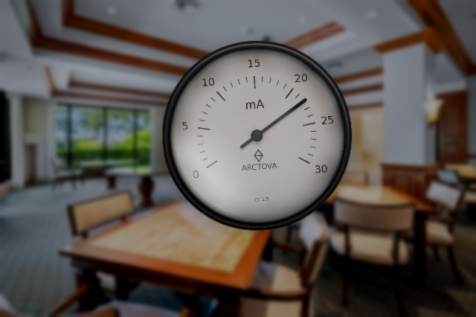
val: 22 mA
